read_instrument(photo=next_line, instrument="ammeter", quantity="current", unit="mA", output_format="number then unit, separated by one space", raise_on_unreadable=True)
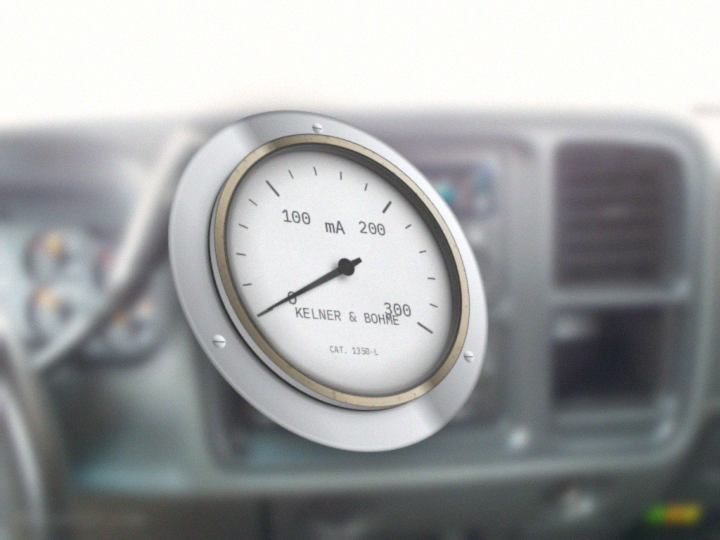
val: 0 mA
